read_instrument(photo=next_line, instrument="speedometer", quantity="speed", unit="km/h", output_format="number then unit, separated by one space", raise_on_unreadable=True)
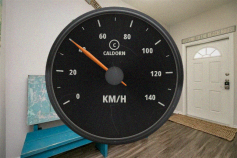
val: 40 km/h
